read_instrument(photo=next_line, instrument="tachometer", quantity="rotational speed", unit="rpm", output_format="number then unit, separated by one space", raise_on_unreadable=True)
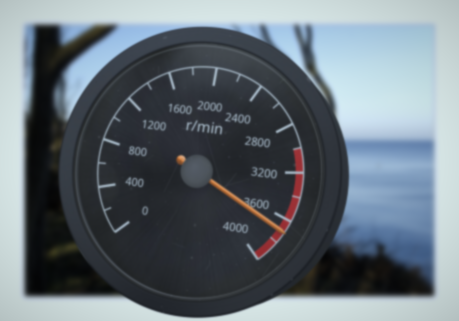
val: 3700 rpm
